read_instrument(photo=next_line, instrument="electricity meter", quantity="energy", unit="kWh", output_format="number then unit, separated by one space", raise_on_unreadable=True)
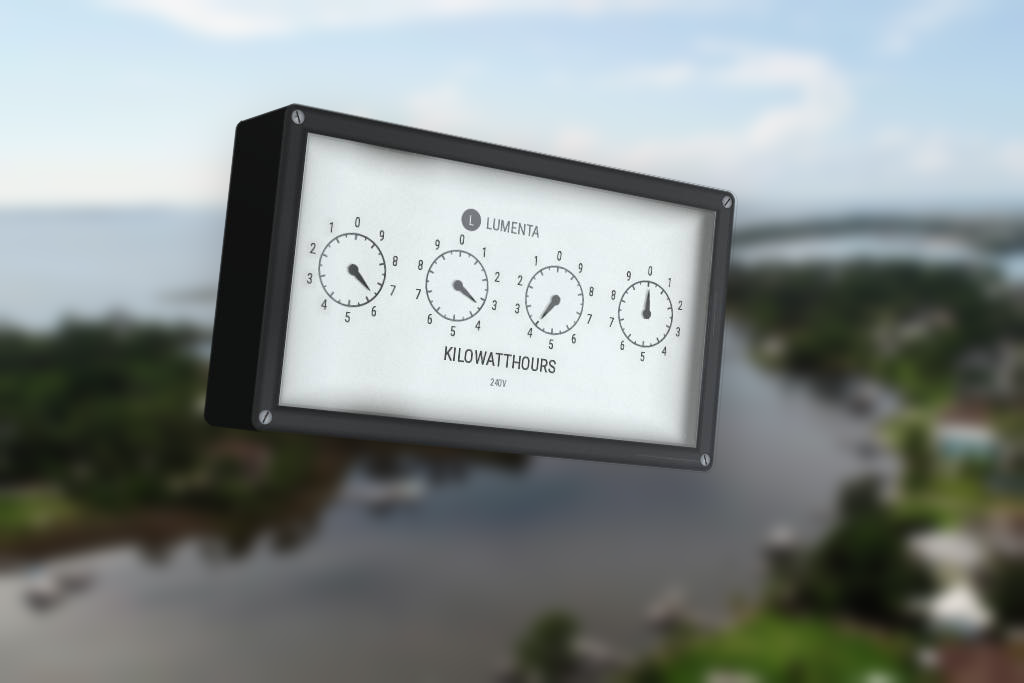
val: 6340 kWh
